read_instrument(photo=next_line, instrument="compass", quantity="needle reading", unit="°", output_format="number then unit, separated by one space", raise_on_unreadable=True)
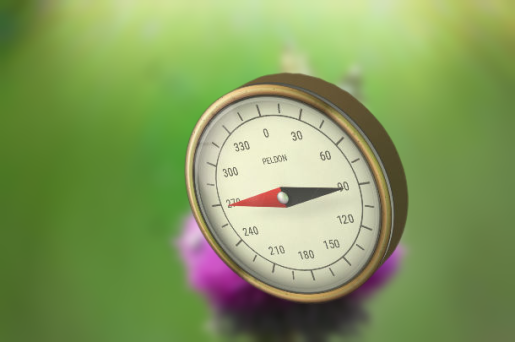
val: 270 °
